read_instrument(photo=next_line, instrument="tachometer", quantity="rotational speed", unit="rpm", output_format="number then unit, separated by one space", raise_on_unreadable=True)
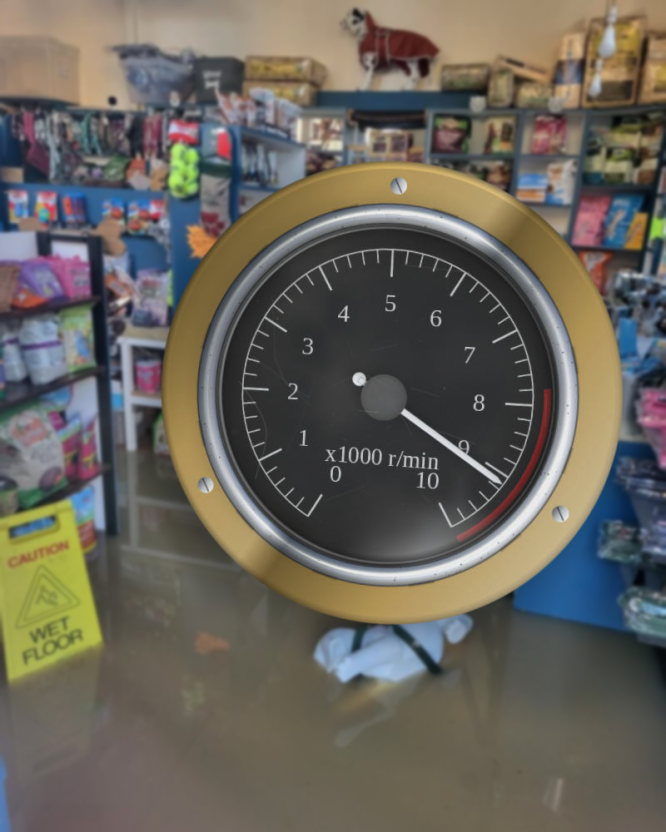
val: 9100 rpm
